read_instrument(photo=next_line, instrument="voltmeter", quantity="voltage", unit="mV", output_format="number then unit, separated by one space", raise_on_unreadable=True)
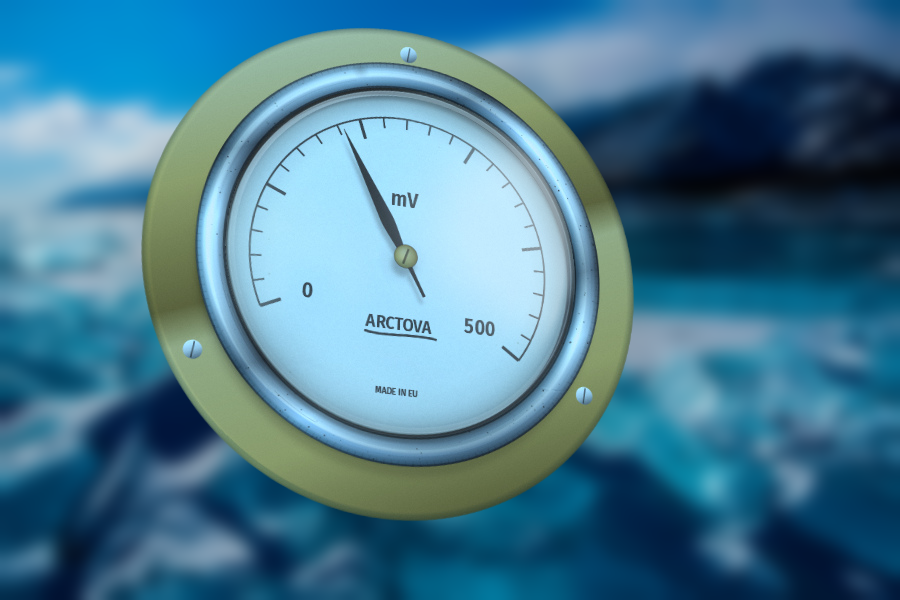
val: 180 mV
